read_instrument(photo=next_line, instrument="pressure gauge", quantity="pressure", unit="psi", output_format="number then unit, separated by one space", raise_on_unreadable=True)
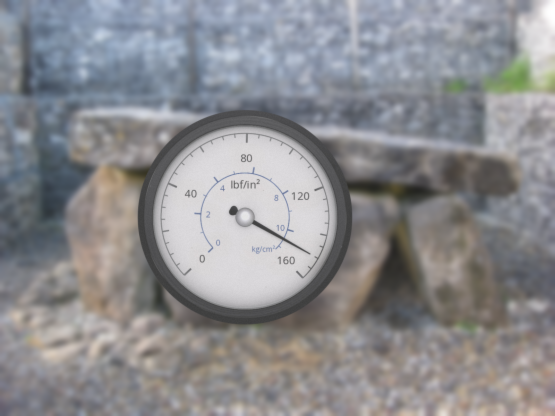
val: 150 psi
